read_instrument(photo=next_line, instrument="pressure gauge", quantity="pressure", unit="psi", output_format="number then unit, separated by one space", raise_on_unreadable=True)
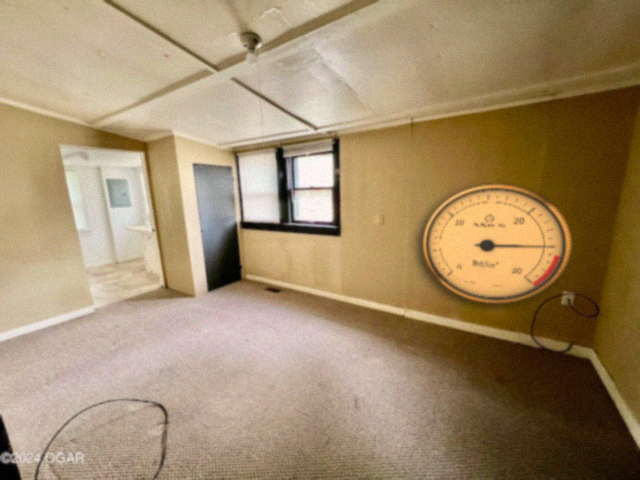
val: 25 psi
